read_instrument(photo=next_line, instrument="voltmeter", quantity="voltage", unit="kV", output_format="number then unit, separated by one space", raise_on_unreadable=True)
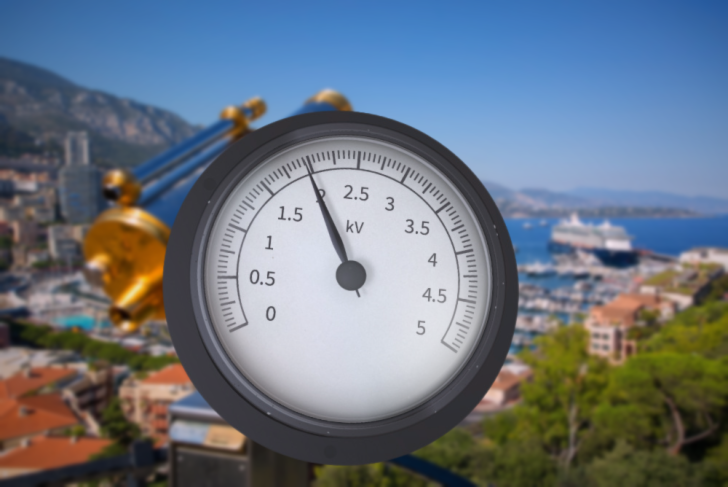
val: 1.95 kV
